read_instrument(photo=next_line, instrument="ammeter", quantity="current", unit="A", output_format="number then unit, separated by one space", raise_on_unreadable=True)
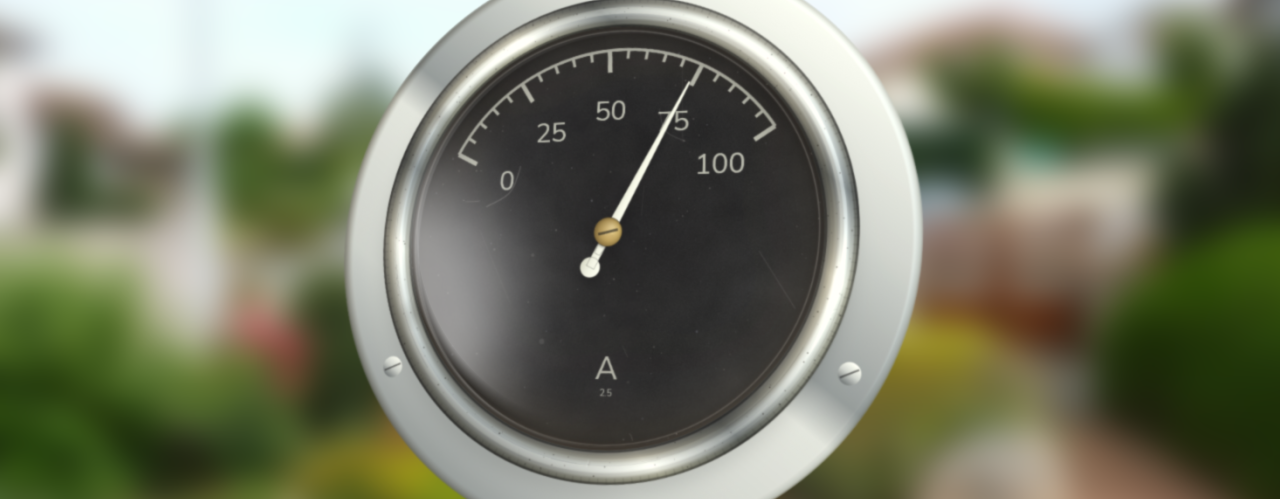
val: 75 A
